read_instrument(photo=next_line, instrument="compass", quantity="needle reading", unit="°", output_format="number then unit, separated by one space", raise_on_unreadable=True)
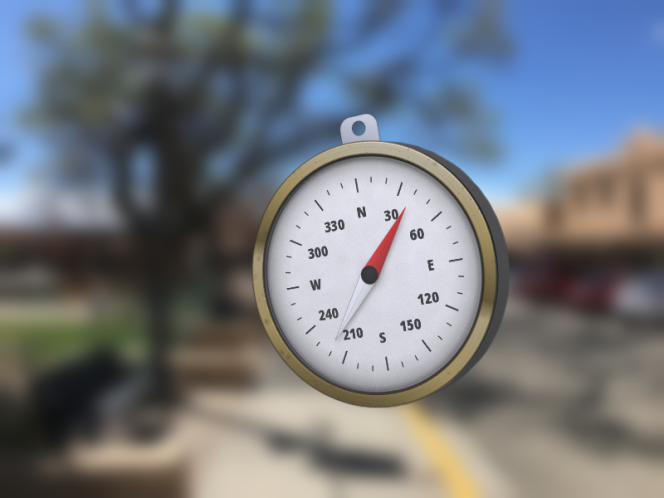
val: 40 °
